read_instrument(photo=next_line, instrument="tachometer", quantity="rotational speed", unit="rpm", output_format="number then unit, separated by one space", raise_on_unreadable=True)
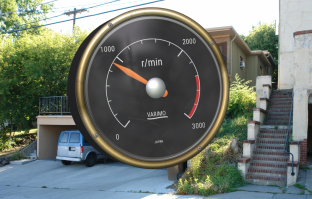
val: 900 rpm
